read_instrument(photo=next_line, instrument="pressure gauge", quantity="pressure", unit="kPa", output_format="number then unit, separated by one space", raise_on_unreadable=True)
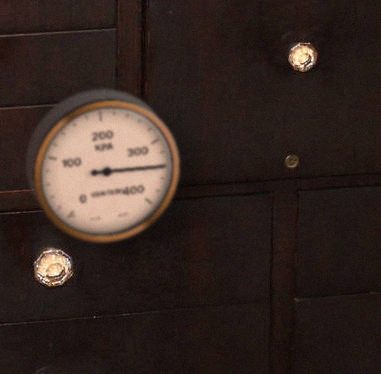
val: 340 kPa
